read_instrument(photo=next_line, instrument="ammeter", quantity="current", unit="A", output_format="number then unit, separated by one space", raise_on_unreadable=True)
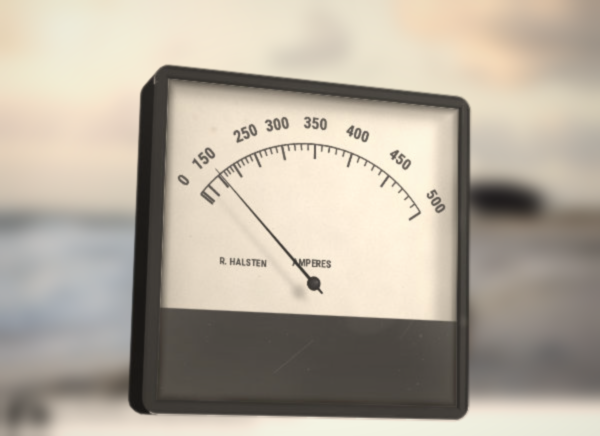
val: 150 A
